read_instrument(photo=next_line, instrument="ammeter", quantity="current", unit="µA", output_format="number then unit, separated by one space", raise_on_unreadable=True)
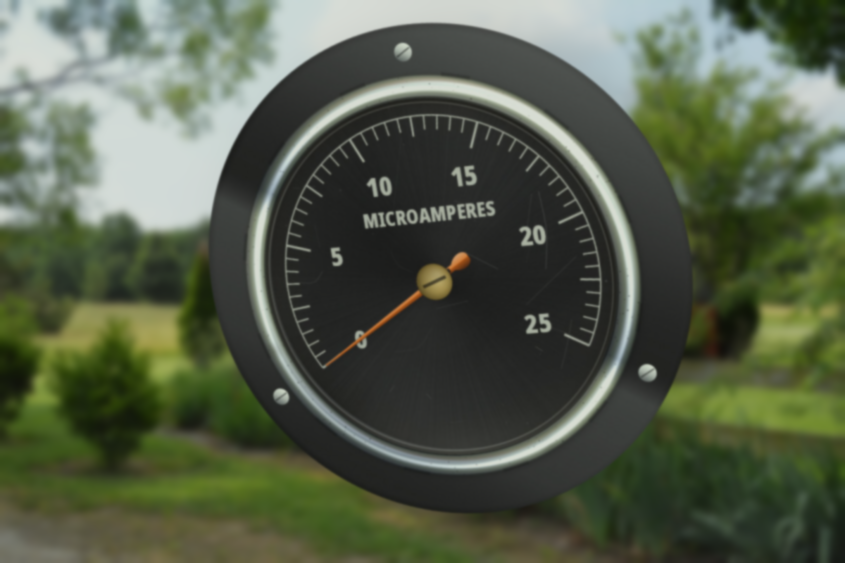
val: 0 µA
